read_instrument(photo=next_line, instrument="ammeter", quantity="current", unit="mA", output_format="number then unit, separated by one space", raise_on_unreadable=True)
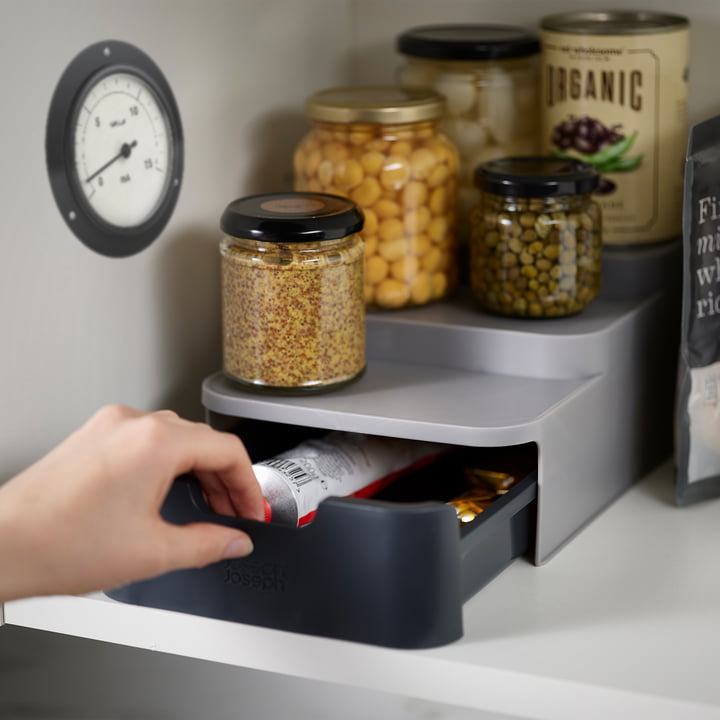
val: 1 mA
